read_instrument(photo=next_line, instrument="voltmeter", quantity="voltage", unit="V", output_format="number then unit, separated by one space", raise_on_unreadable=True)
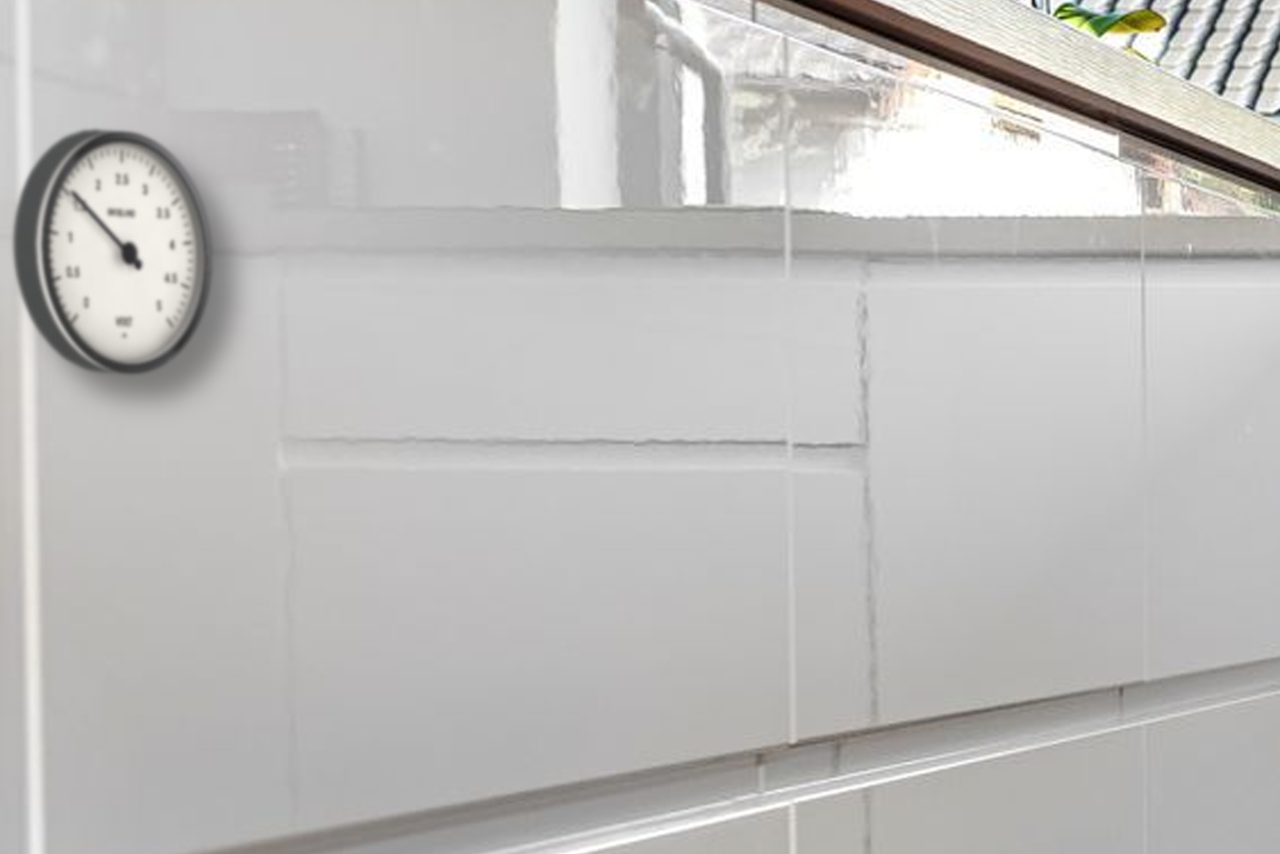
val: 1.5 V
